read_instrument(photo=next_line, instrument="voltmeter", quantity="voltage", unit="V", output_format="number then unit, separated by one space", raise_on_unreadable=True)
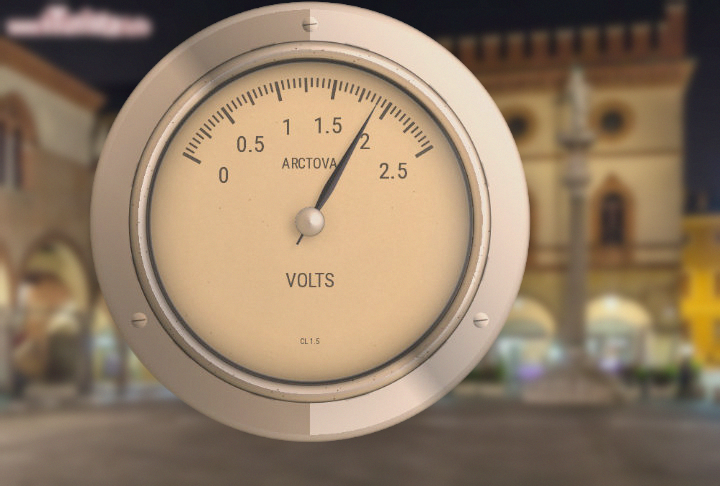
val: 1.9 V
